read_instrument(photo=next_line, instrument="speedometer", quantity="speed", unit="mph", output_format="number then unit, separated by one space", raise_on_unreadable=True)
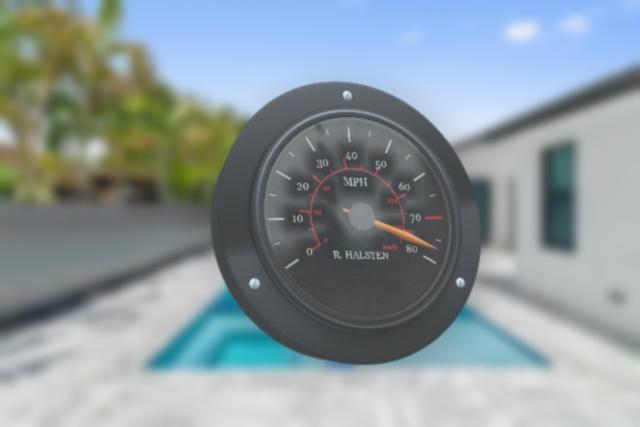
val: 77.5 mph
